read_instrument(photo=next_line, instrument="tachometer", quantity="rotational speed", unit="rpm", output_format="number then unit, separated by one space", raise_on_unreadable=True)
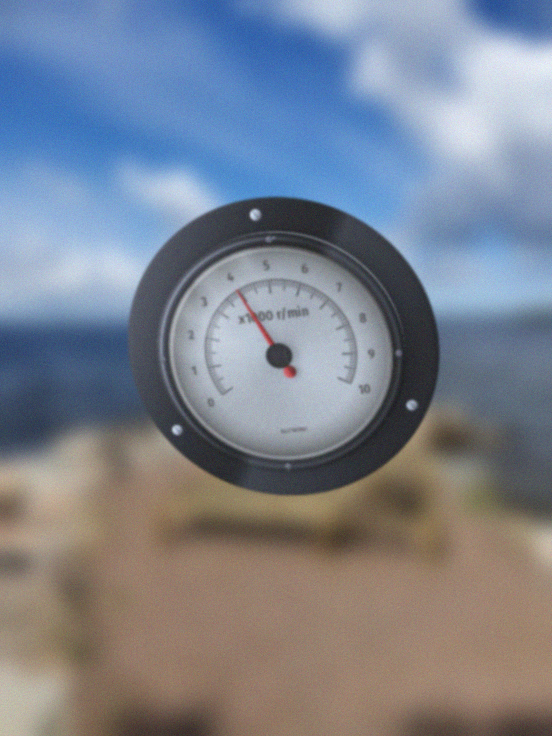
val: 4000 rpm
